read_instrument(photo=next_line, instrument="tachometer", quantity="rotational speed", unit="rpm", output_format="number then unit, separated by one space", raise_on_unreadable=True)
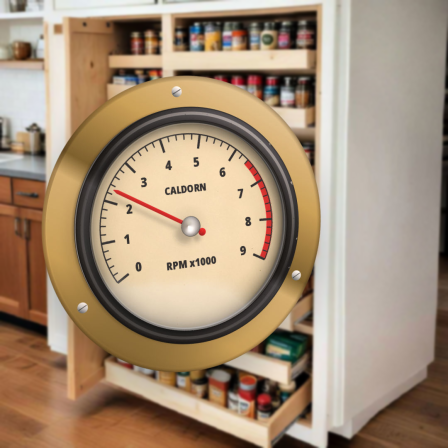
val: 2300 rpm
